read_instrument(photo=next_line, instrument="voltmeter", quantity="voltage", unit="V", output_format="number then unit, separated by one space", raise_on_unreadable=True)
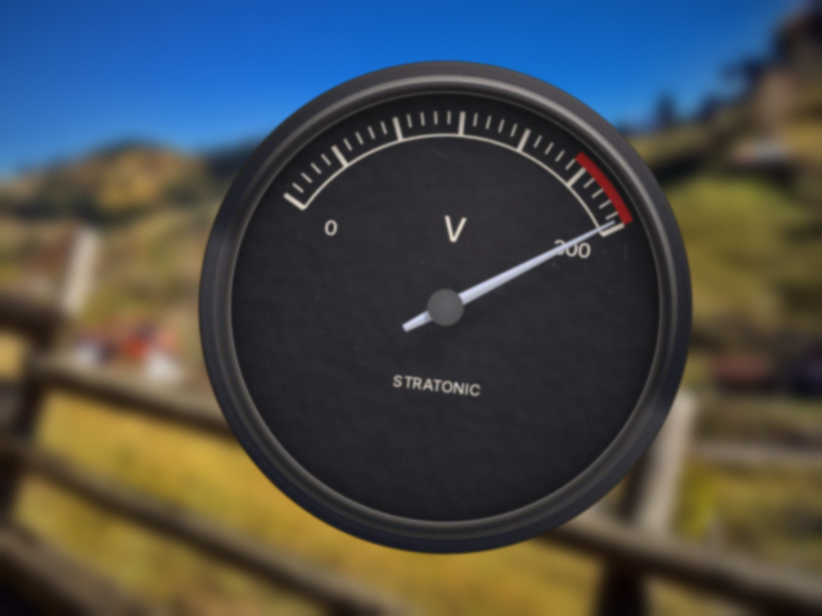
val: 295 V
